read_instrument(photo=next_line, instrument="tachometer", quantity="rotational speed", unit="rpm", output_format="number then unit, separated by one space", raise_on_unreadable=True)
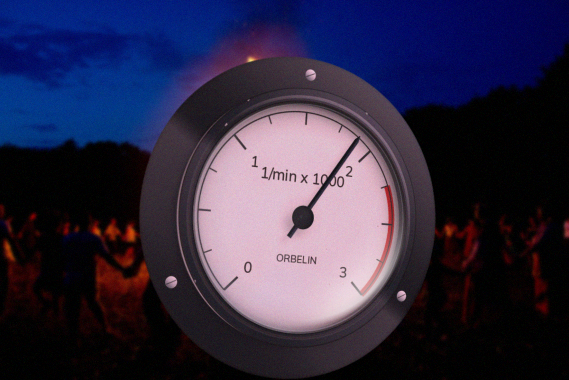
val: 1875 rpm
